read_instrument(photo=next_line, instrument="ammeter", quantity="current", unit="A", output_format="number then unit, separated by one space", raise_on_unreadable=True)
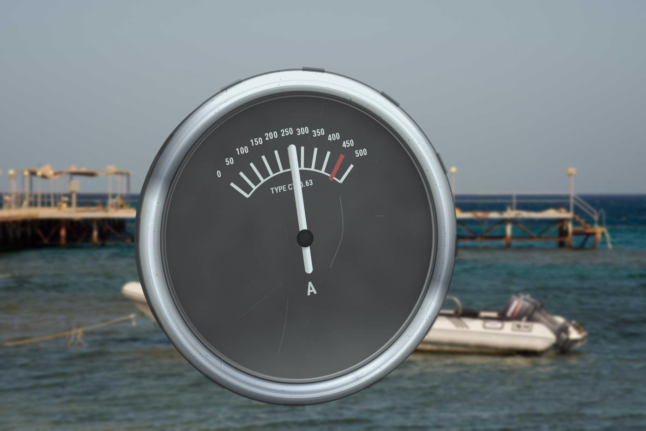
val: 250 A
